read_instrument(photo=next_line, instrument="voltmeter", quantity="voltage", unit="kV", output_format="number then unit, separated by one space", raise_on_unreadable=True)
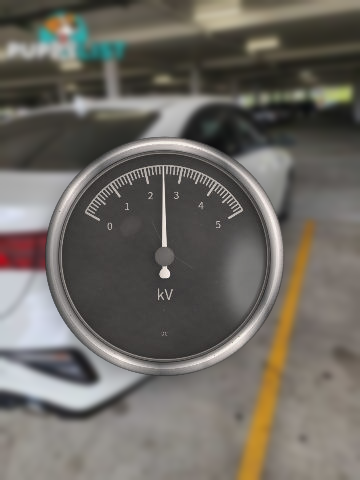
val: 2.5 kV
